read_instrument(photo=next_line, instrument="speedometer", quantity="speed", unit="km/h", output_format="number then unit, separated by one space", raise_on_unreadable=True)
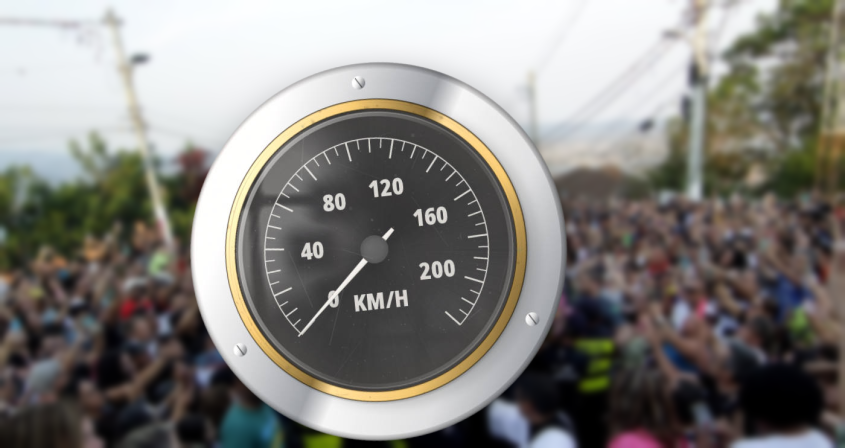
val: 0 km/h
